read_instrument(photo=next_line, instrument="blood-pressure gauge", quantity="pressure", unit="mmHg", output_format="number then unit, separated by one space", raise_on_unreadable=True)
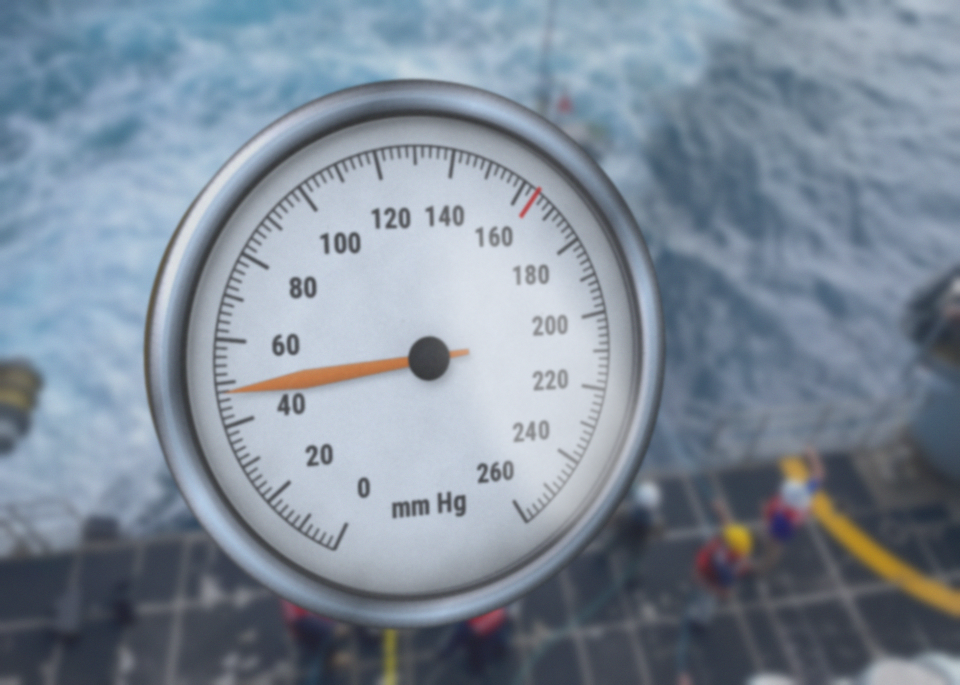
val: 48 mmHg
